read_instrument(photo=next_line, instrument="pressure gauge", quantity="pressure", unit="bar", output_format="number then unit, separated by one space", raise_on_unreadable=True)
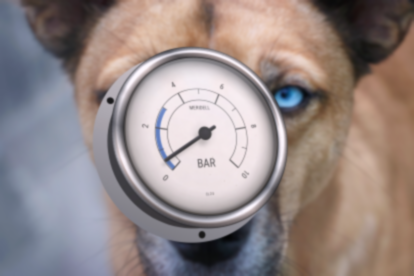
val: 0.5 bar
